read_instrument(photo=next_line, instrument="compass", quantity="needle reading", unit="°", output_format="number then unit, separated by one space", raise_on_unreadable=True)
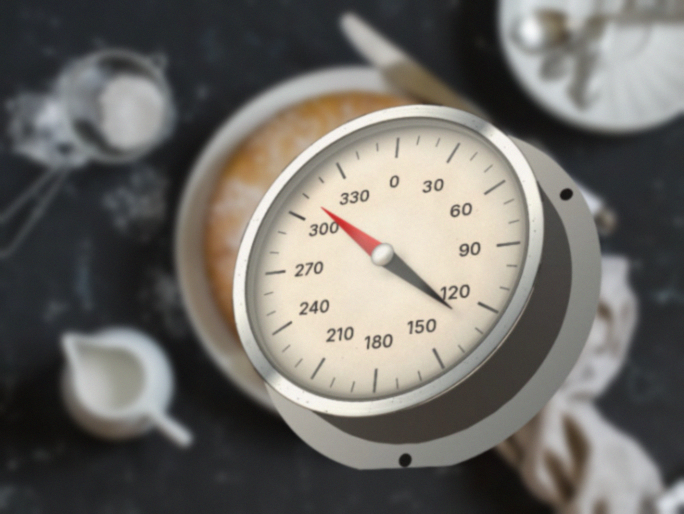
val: 310 °
